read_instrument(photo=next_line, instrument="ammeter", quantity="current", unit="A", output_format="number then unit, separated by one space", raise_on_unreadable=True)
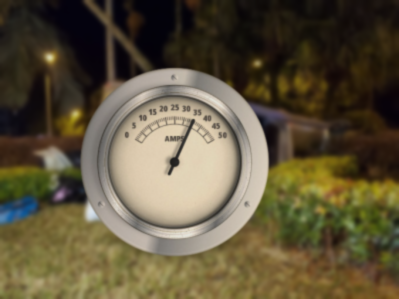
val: 35 A
